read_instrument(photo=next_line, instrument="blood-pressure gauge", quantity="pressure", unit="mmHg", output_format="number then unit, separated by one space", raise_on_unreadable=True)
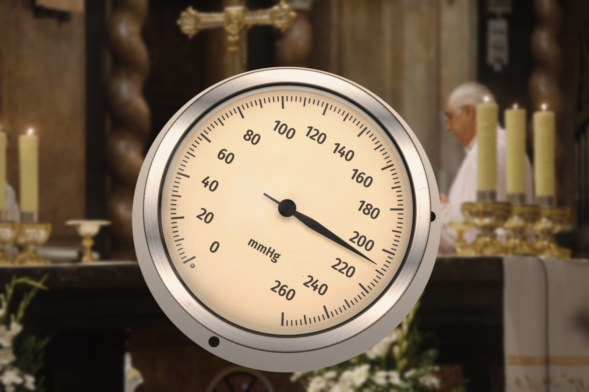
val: 208 mmHg
